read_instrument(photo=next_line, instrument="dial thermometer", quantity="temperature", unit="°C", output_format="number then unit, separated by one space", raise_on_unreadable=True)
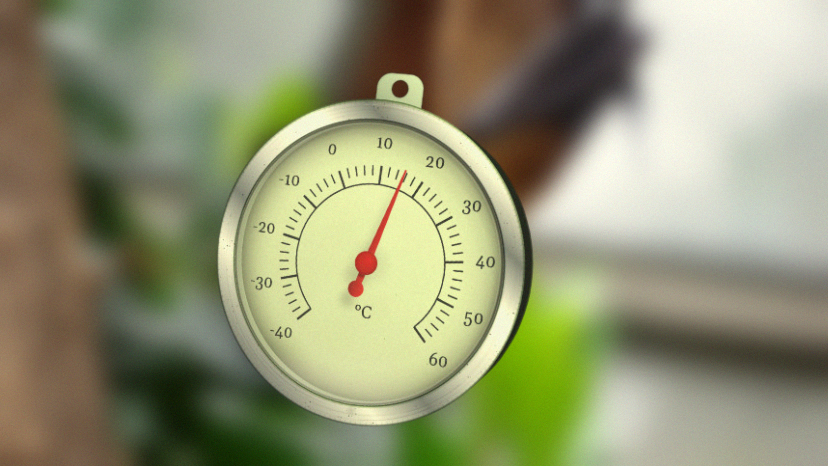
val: 16 °C
